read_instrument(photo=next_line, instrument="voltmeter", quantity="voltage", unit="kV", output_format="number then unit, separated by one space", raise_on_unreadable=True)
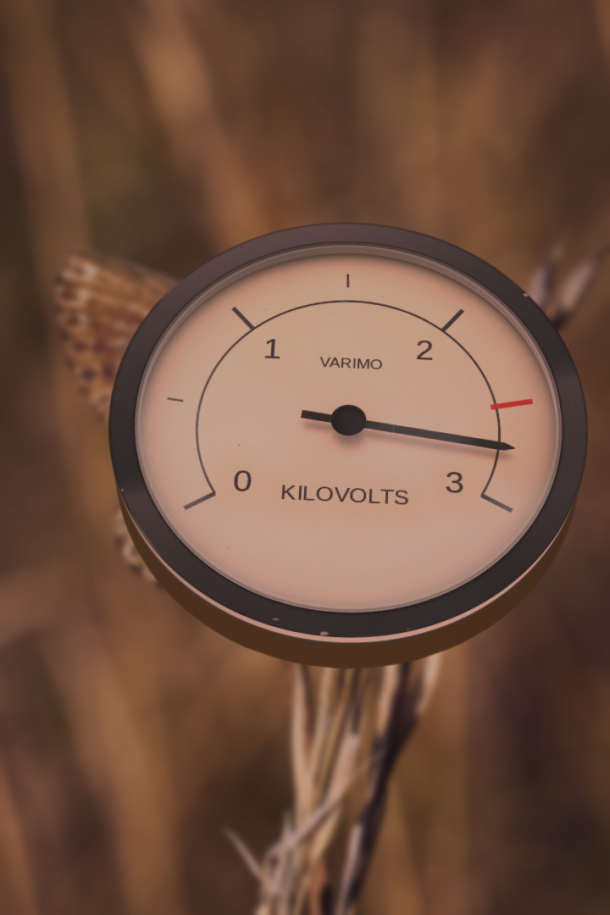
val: 2.75 kV
